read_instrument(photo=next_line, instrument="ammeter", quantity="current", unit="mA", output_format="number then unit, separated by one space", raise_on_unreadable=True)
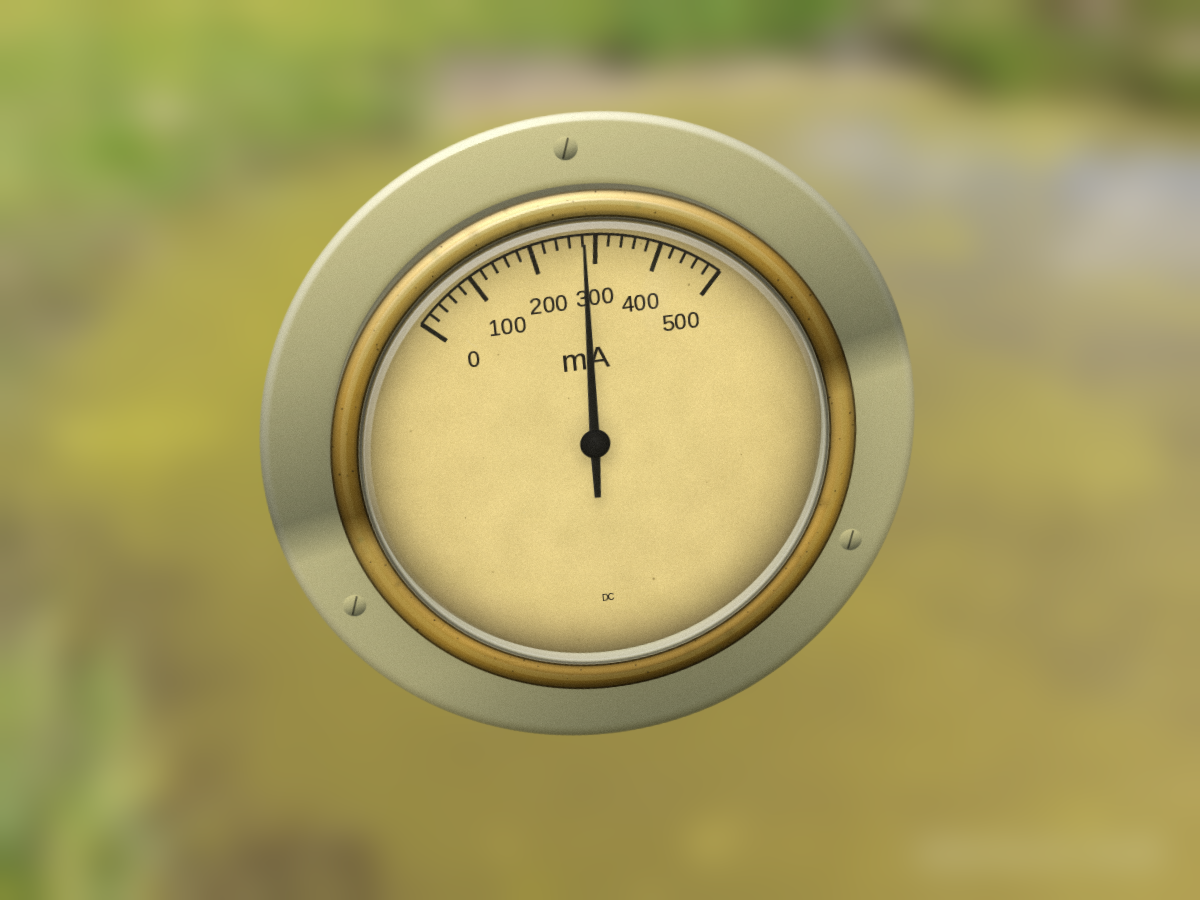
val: 280 mA
